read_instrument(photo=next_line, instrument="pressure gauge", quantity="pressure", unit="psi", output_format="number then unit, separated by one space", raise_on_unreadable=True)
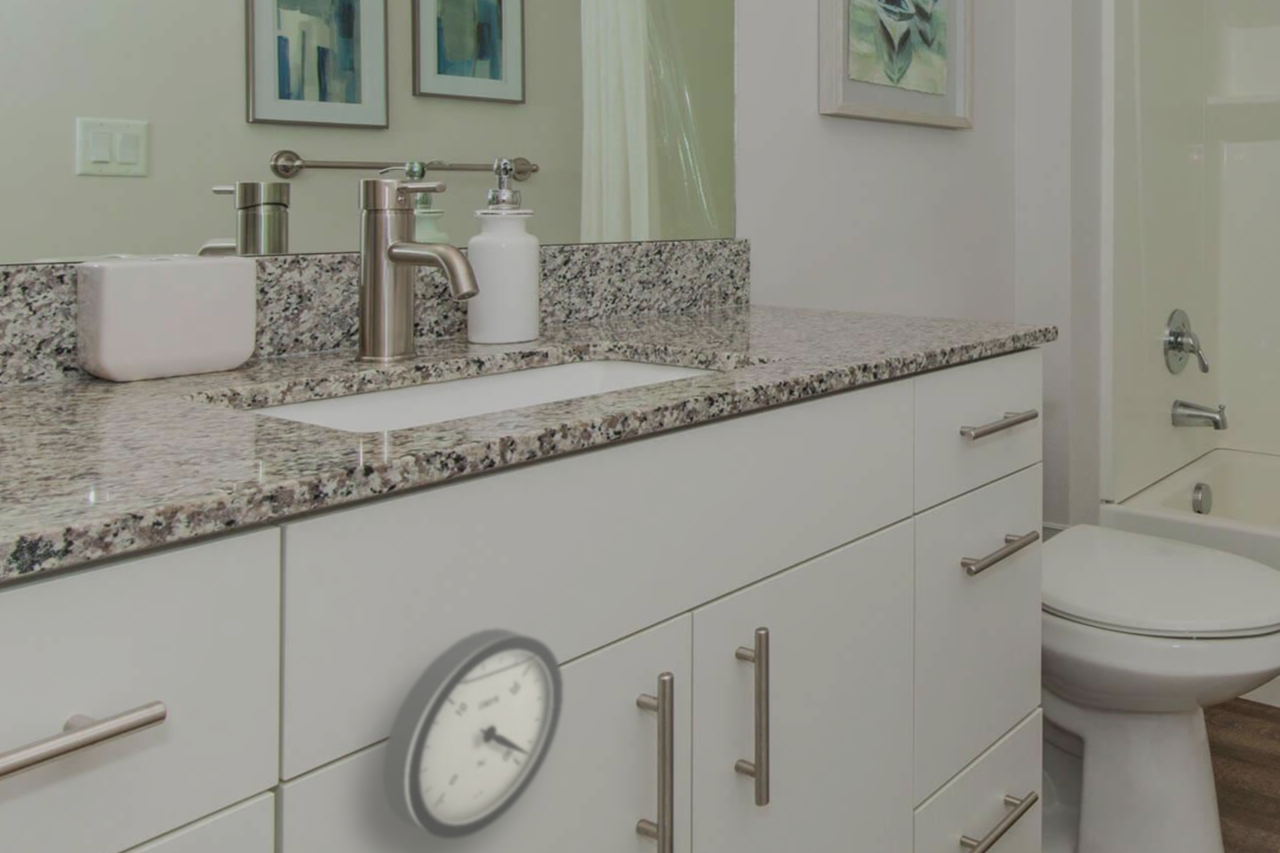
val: 29 psi
